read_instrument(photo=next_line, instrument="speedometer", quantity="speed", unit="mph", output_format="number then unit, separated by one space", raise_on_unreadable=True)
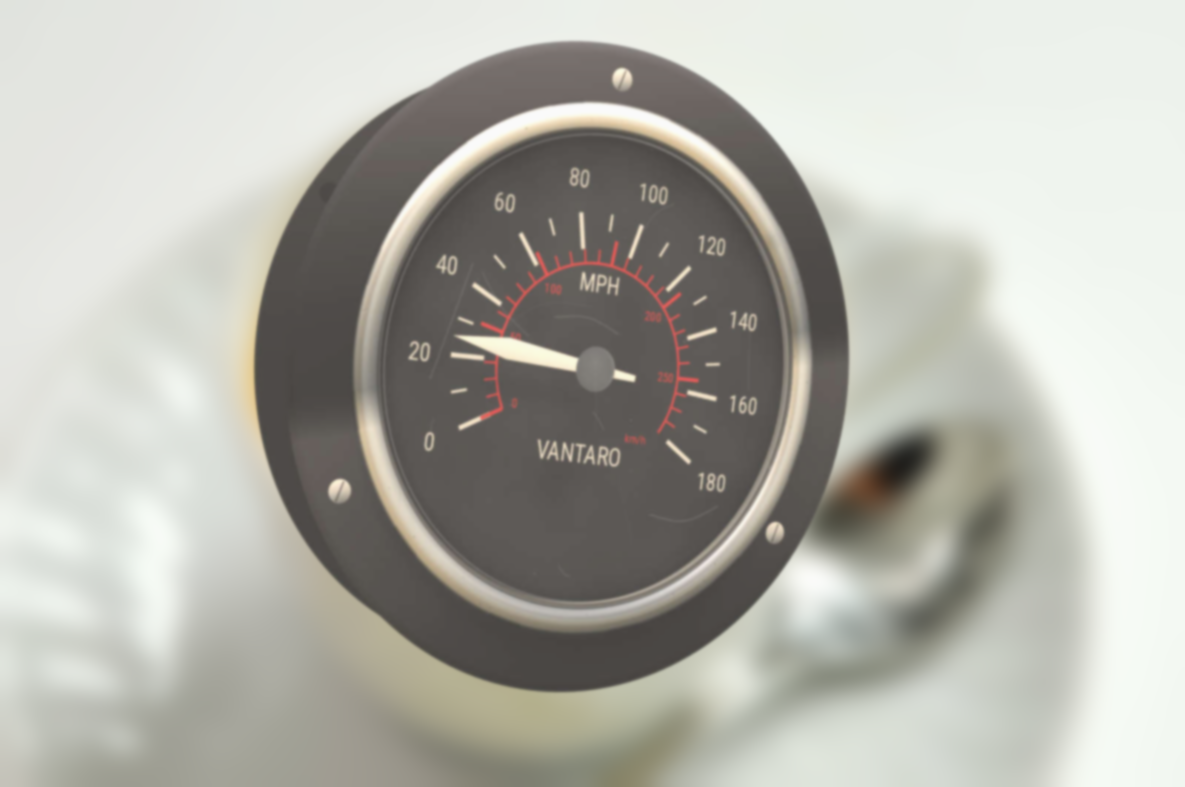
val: 25 mph
